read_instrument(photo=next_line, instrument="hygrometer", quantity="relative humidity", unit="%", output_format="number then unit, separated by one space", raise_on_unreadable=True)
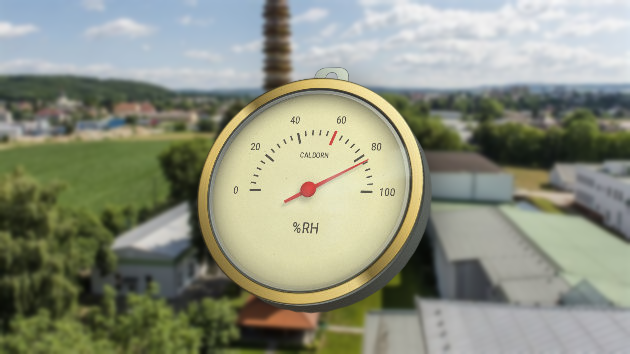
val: 84 %
